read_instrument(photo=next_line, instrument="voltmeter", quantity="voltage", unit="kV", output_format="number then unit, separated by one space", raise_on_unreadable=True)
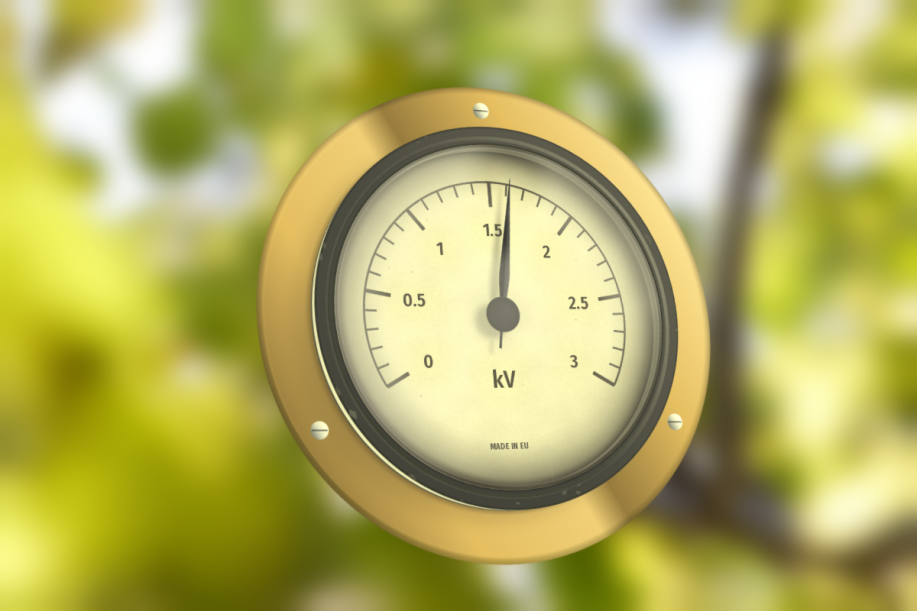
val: 1.6 kV
